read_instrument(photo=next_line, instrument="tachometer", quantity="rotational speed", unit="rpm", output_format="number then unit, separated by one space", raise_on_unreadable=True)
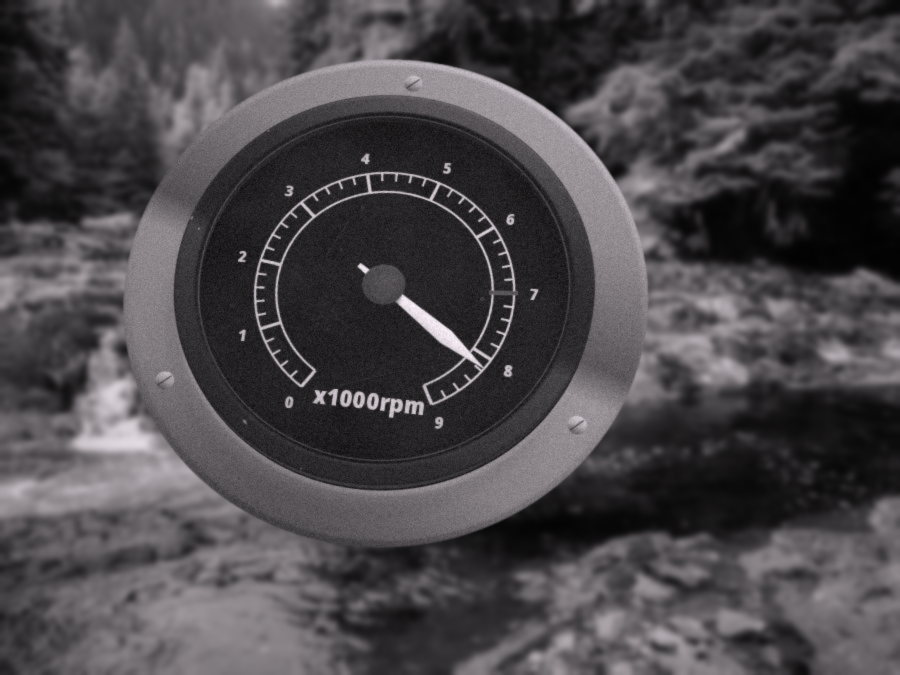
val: 8200 rpm
